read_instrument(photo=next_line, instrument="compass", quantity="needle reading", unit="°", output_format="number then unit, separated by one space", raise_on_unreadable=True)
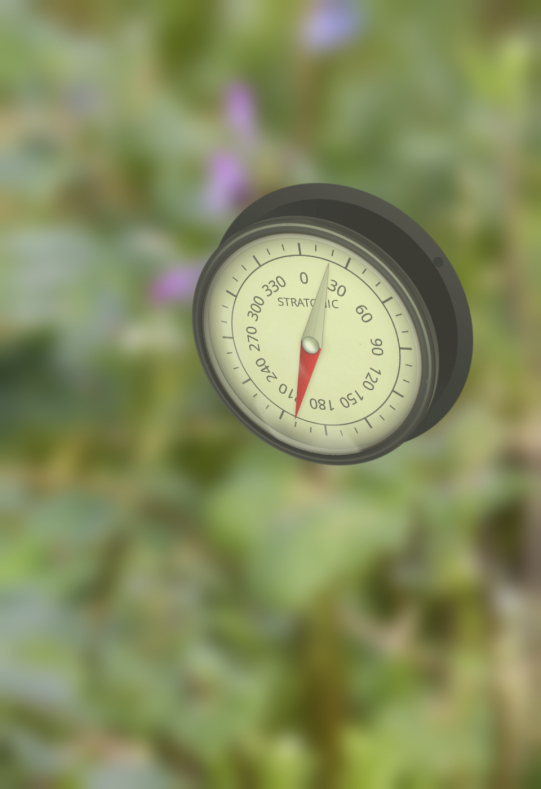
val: 200 °
